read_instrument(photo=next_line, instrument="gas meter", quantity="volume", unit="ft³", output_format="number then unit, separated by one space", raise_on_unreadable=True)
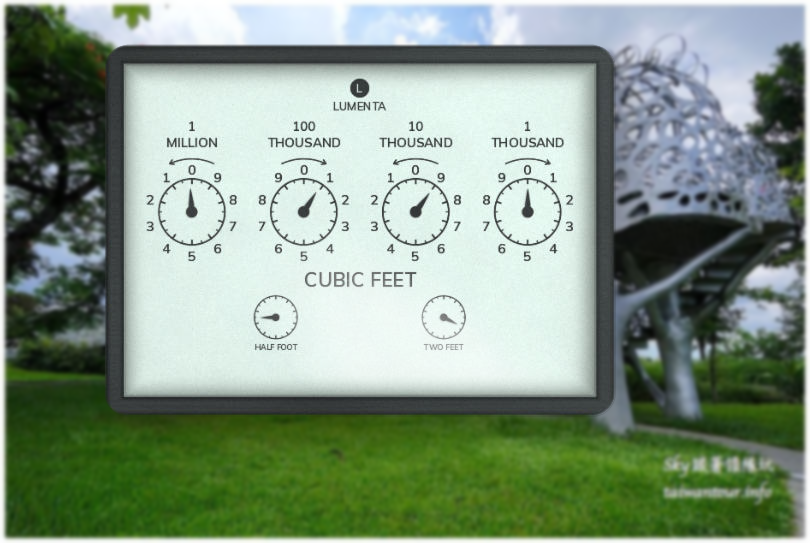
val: 9000 ft³
